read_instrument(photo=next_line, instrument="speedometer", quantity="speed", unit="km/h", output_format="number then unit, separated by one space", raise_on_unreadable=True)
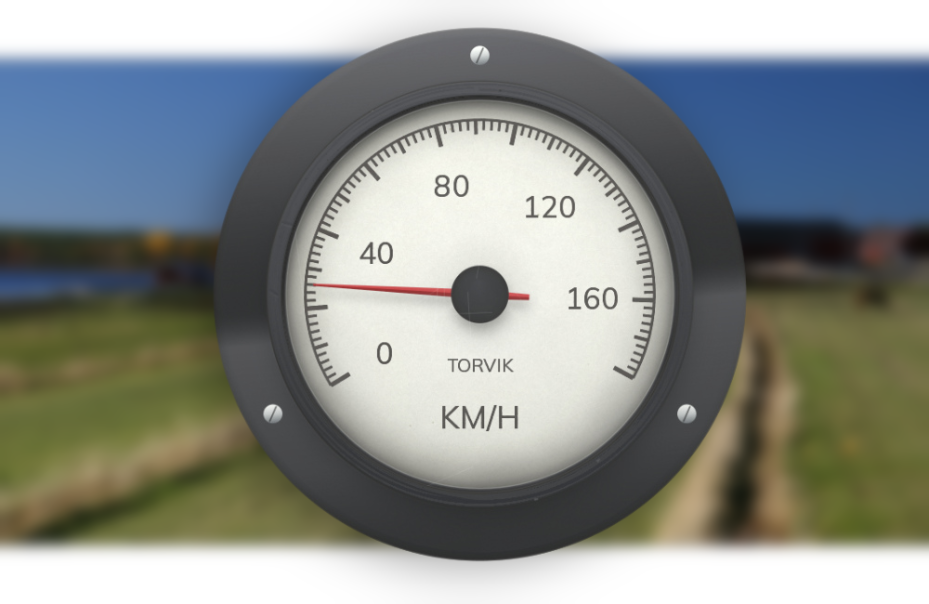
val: 26 km/h
